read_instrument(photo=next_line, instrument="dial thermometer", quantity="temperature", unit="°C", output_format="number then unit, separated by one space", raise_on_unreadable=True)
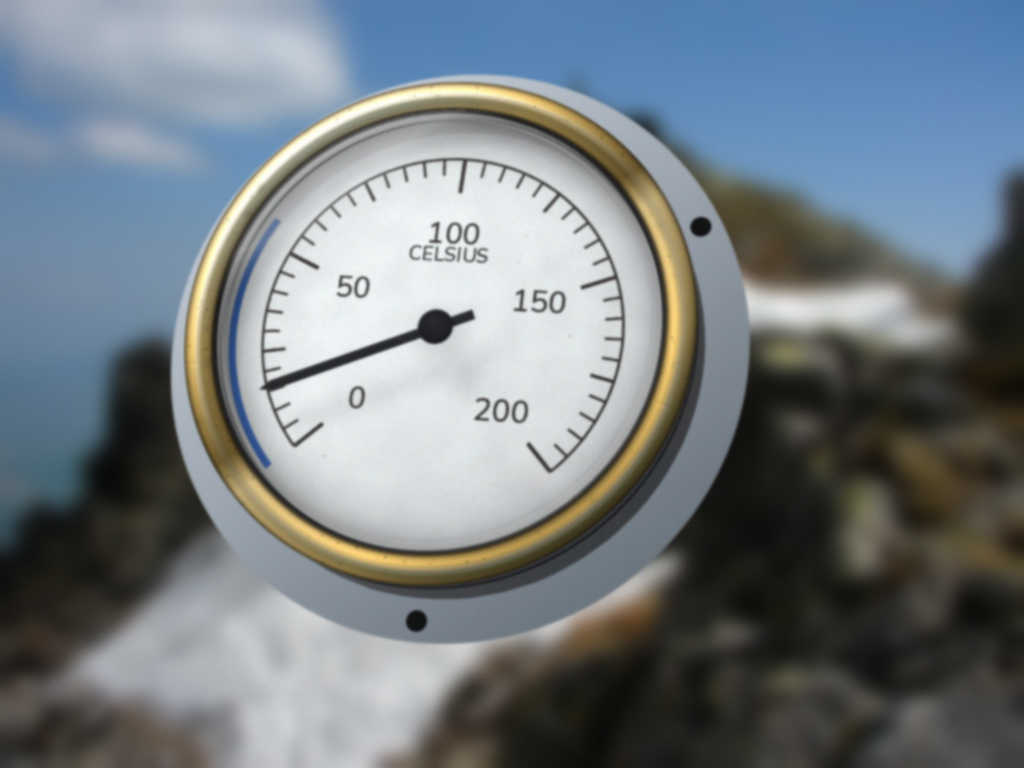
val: 15 °C
